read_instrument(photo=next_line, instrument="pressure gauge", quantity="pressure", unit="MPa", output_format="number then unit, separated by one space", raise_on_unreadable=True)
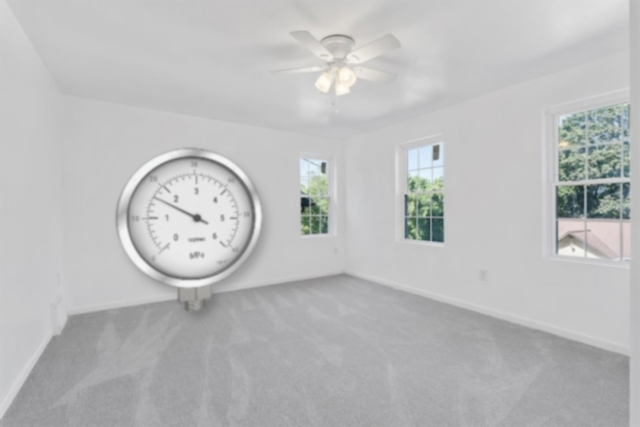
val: 1.6 MPa
